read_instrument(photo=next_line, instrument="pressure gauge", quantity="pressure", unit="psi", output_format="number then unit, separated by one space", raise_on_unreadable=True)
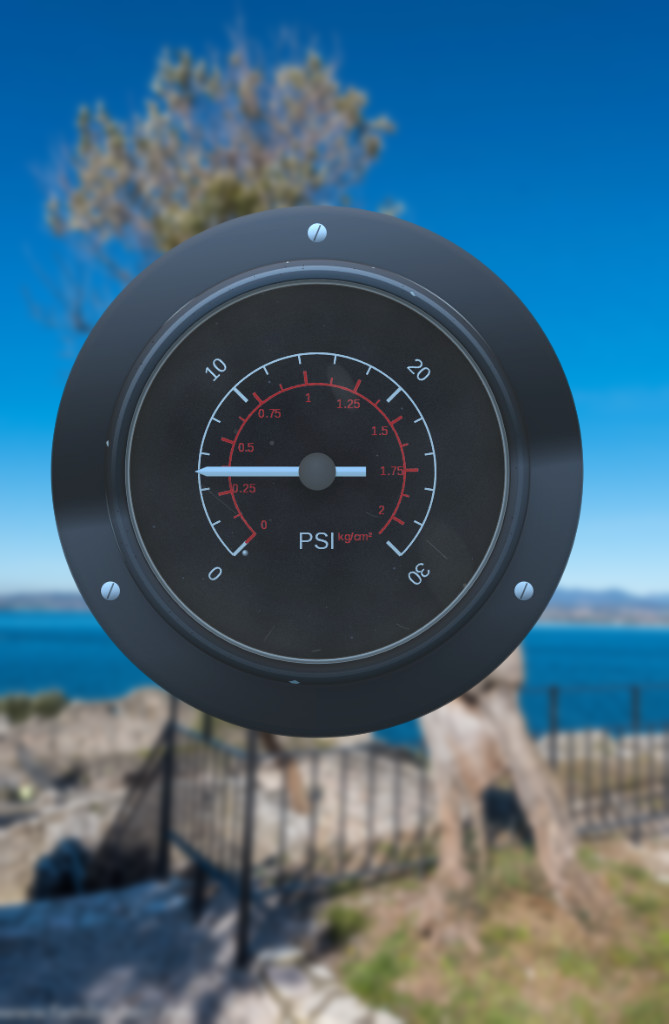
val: 5 psi
